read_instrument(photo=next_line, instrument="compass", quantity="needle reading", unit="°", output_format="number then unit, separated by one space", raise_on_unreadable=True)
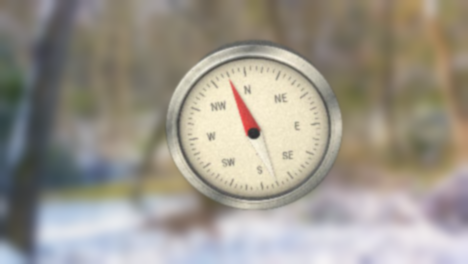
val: 345 °
